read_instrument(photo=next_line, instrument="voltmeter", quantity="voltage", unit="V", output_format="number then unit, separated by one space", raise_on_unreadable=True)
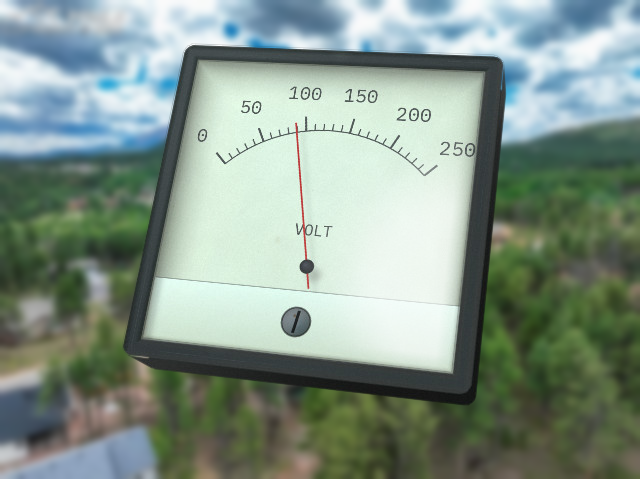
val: 90 V
